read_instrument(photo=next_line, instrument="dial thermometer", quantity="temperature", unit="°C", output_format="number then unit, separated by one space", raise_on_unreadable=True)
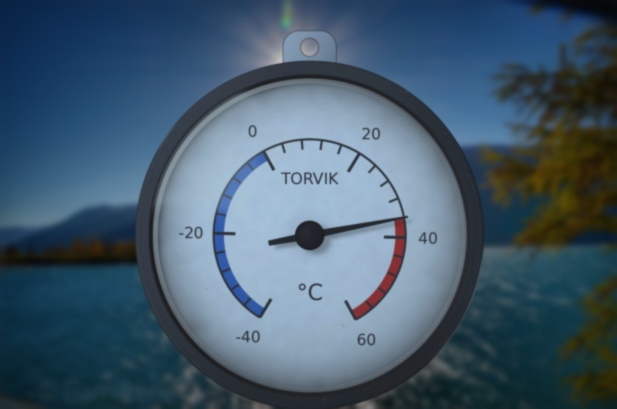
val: 36 °C
